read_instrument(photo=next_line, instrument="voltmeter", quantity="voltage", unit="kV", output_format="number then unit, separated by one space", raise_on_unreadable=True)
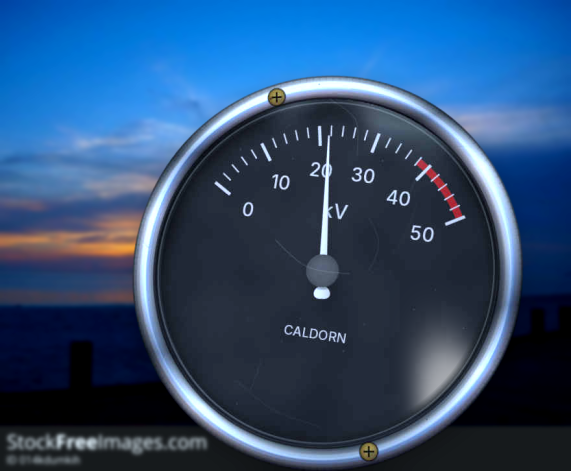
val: 22 kV
